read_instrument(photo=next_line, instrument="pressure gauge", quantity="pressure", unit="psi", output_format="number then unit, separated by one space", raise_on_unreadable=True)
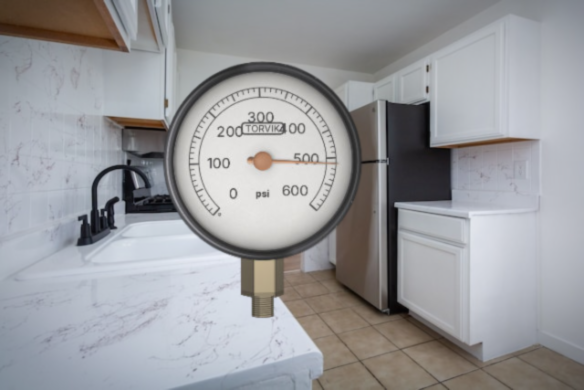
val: 510 psi
